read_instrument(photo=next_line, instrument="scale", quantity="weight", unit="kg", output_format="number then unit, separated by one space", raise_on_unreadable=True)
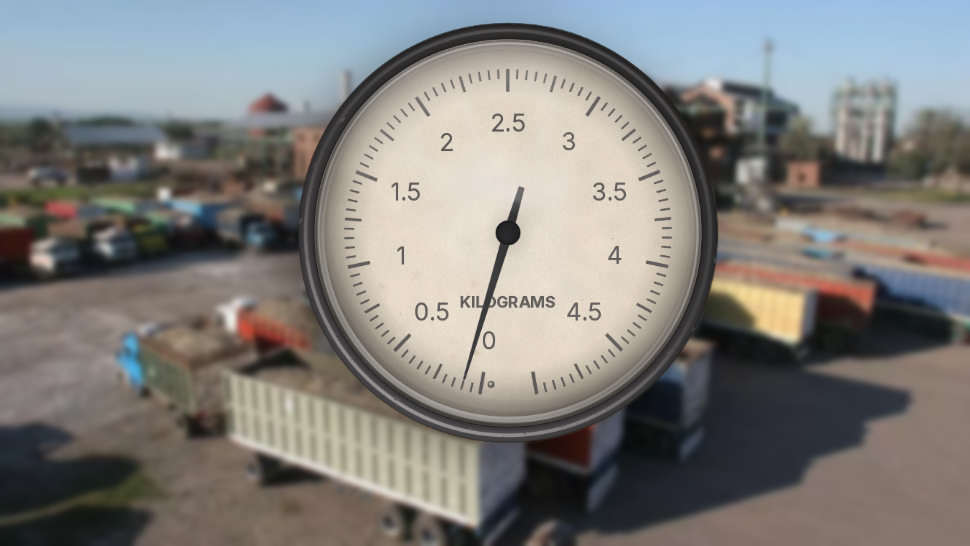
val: 0.1 kg
